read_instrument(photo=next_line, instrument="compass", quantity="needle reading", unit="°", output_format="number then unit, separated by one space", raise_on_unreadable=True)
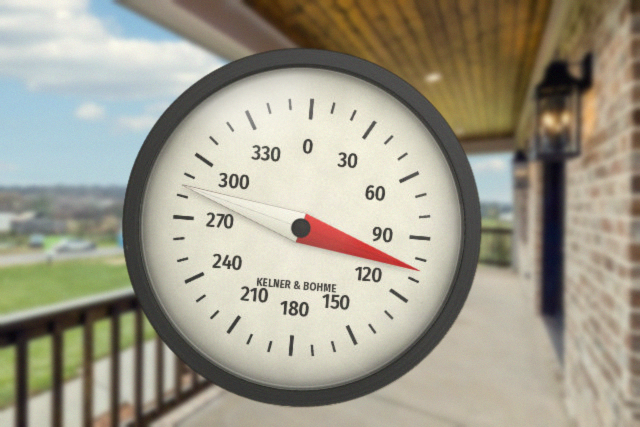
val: 105 °
